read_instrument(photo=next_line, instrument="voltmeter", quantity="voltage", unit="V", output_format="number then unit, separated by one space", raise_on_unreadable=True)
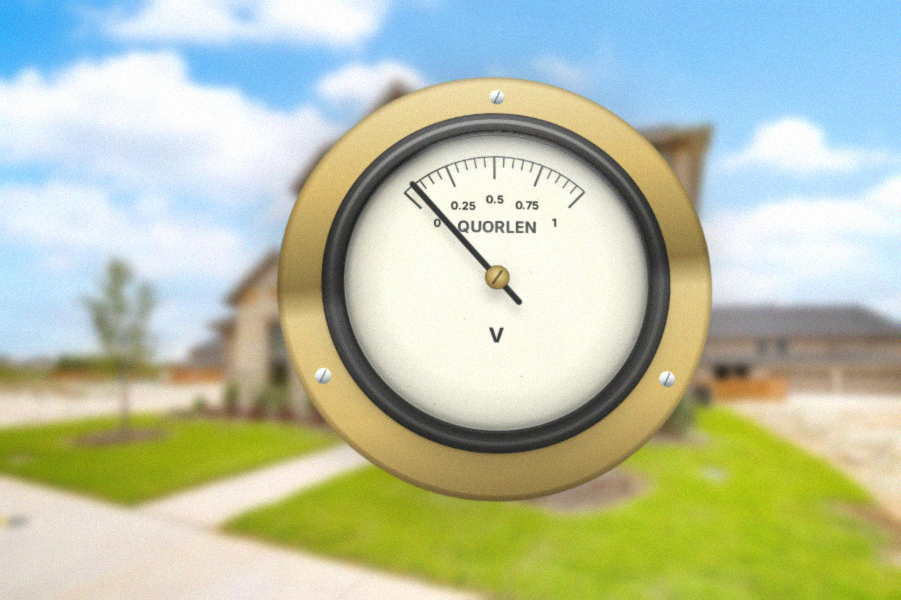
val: 0.05 V
